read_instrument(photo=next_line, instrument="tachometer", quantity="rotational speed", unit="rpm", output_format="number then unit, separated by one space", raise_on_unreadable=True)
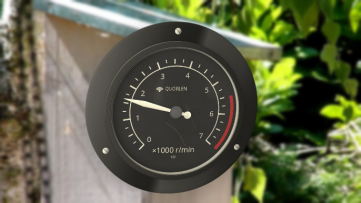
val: 1625 rpm
